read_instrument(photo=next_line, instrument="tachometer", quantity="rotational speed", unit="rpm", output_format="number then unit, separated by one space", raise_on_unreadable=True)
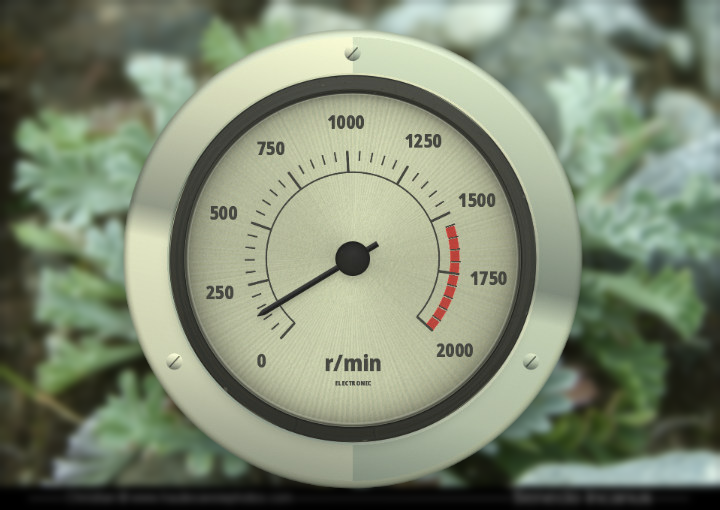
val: 125 rpm
